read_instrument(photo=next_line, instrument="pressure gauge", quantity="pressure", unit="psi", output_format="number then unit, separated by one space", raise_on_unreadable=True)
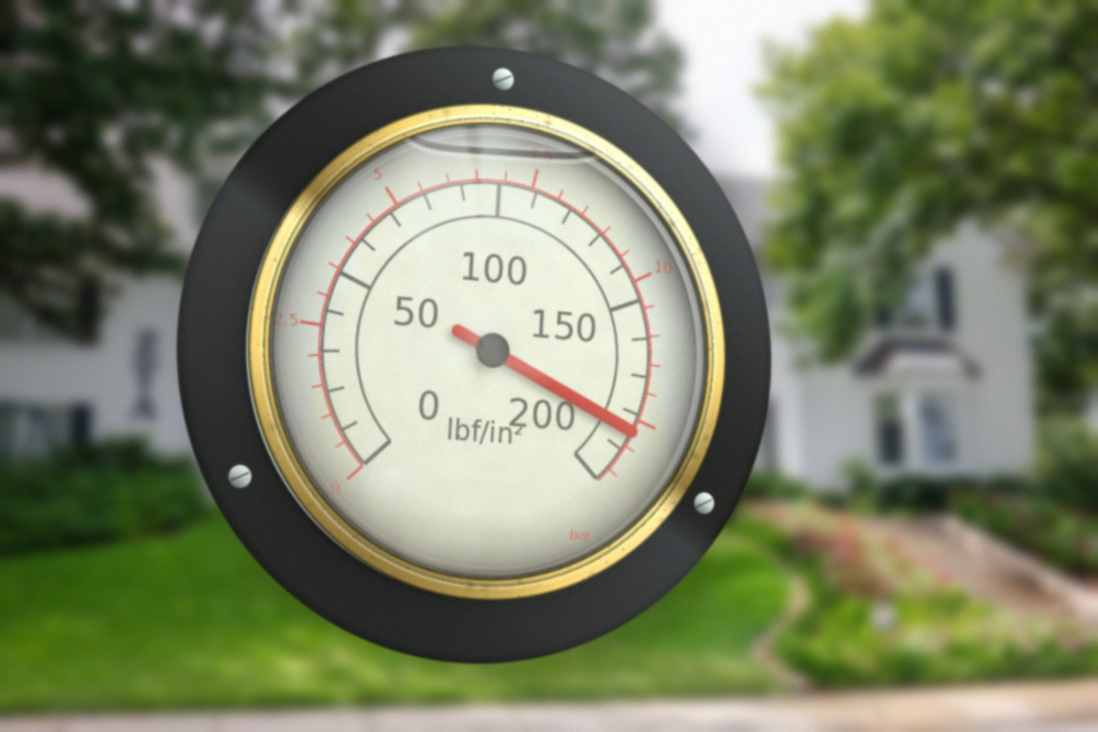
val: 185 psi
